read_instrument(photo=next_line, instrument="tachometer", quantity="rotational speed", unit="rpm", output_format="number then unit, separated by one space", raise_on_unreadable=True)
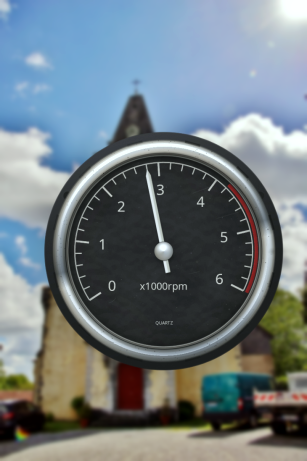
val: 2800 rpm
